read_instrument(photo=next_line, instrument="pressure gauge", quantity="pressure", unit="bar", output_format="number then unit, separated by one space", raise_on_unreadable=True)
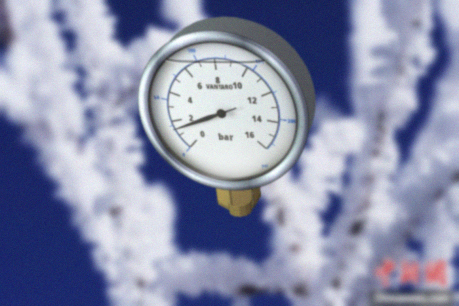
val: 1.5 bar
